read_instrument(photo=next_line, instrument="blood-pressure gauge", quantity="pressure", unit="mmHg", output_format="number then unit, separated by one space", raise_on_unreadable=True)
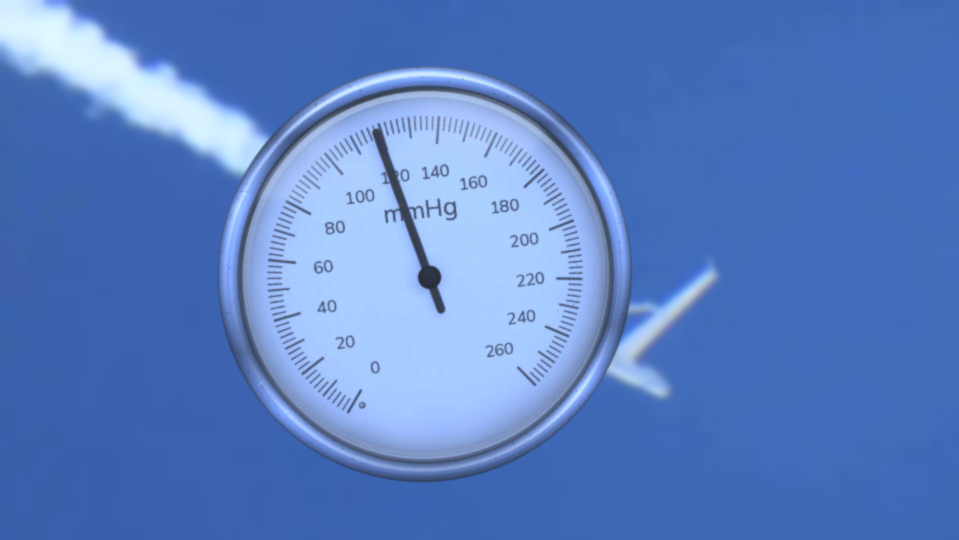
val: 118 mmHg
